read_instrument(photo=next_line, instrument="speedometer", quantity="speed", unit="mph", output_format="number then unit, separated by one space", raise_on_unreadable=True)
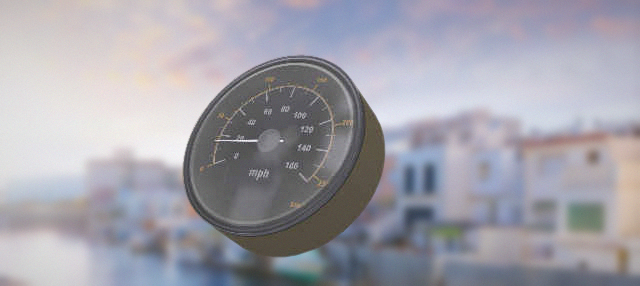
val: 15 mph
